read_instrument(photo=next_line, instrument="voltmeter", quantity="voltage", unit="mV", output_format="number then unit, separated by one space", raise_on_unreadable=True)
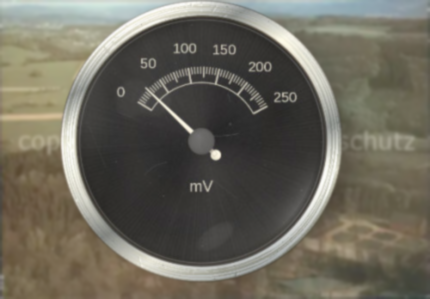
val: 25 mV
